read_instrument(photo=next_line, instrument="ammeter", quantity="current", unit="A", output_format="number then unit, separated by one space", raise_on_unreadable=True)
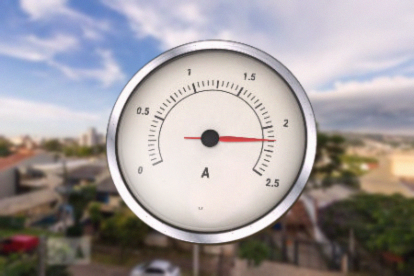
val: 2.15 A
